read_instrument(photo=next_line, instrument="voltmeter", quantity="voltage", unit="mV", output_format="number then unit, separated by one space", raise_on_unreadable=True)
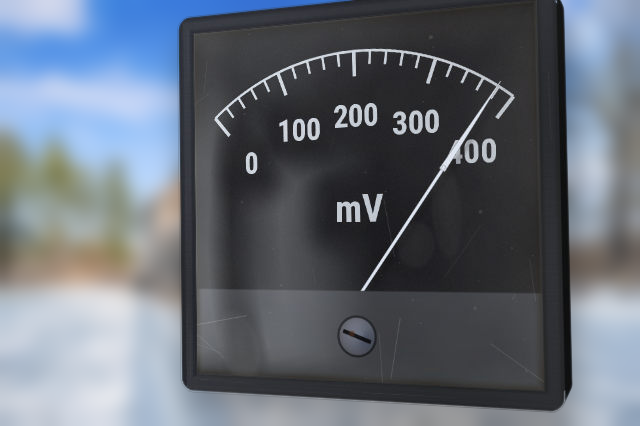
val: 380 mV
